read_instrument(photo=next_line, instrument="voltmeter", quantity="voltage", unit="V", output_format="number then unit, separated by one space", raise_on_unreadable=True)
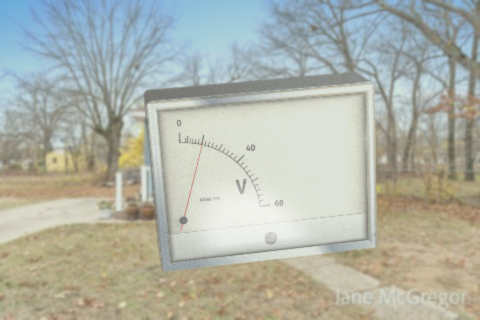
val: 20 V
